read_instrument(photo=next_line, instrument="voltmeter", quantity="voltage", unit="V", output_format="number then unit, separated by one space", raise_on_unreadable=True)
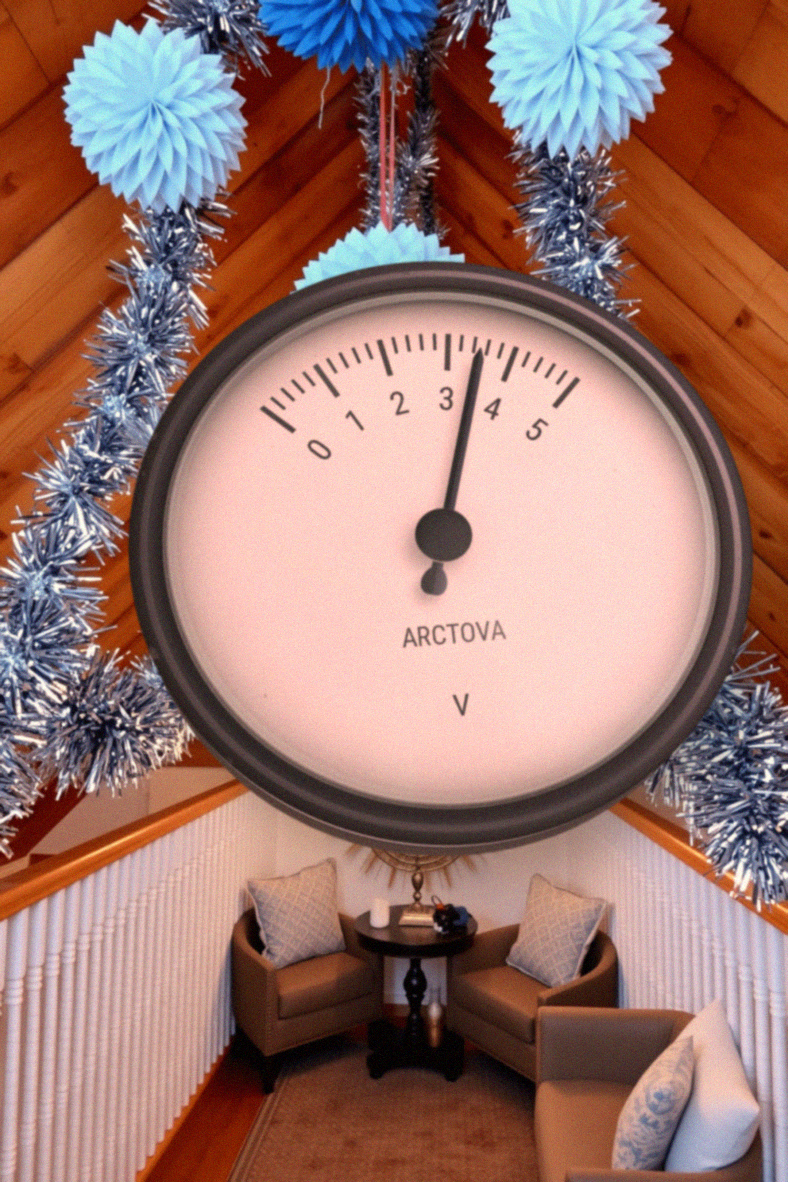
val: 3.5 V
